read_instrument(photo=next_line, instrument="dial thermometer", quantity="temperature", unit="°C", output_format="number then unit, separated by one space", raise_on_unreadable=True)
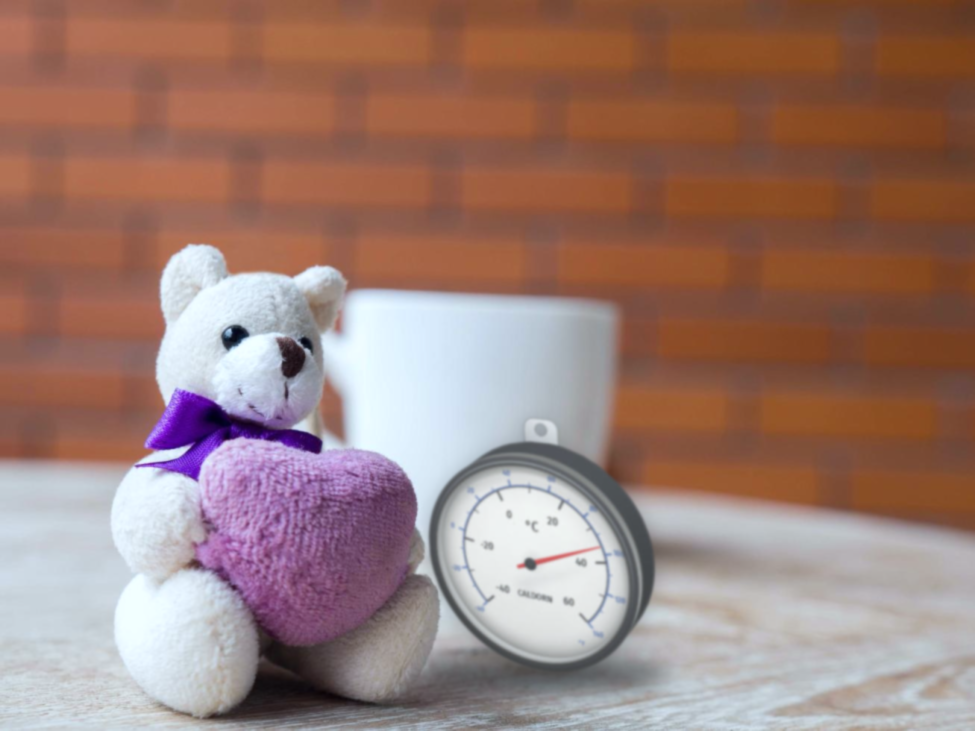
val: 35 °C
